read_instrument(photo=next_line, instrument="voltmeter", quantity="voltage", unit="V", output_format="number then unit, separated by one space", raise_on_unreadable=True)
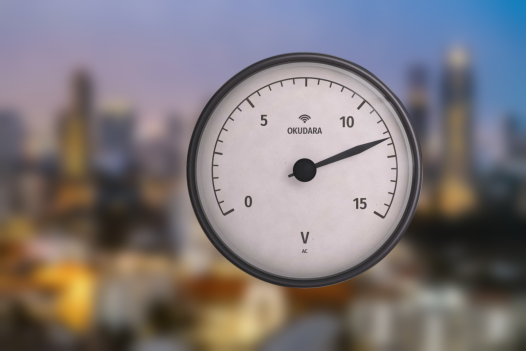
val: 11.75 V
